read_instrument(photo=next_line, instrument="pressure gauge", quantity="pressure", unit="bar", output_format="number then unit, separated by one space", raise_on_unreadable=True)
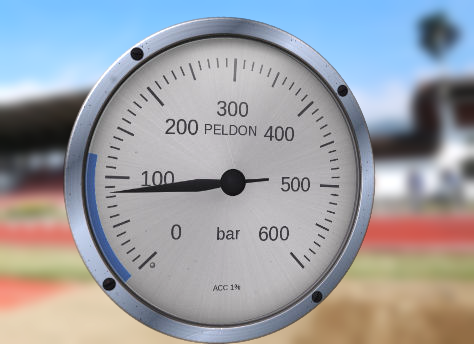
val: 85 bar
